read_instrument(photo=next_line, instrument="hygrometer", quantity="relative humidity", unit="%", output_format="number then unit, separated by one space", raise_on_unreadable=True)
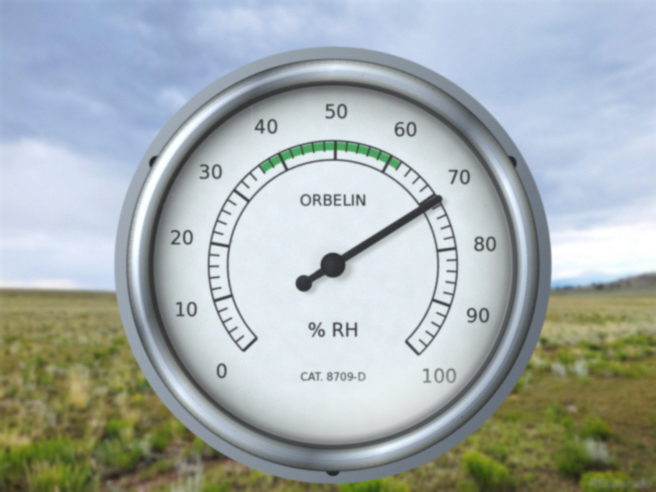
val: 71 %
